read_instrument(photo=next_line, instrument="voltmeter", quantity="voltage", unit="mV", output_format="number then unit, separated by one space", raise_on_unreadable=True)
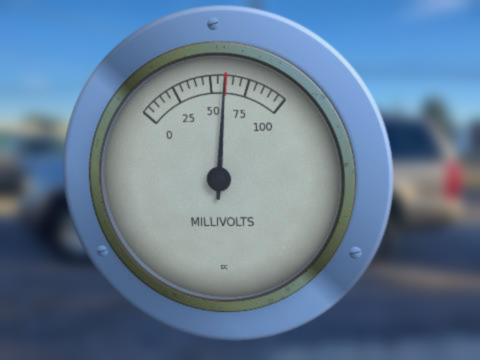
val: 60 mV
